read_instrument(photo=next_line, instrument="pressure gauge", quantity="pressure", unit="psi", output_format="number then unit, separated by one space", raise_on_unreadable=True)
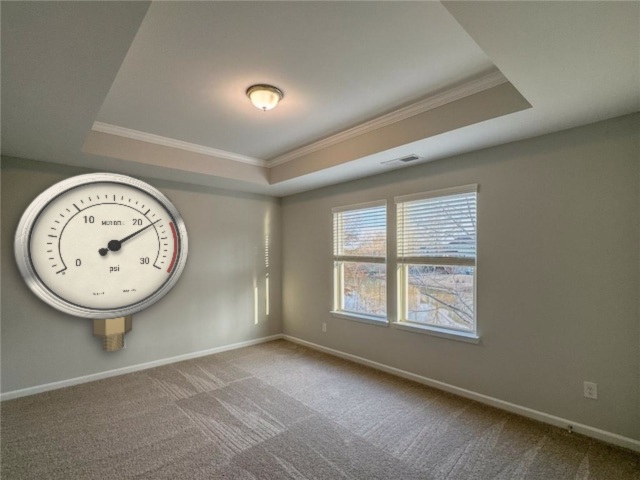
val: 22 psi
